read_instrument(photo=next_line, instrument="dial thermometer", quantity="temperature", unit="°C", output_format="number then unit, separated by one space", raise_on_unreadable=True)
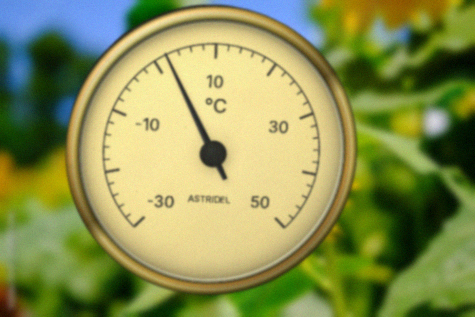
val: 2 °C
